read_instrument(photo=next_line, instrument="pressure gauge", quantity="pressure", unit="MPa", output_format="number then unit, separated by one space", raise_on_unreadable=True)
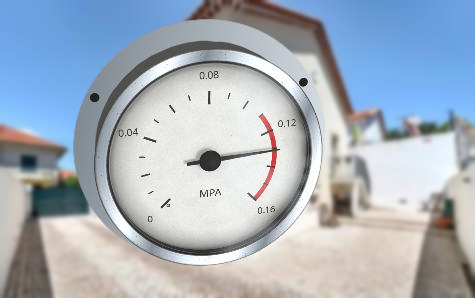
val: 0.13 MPa
